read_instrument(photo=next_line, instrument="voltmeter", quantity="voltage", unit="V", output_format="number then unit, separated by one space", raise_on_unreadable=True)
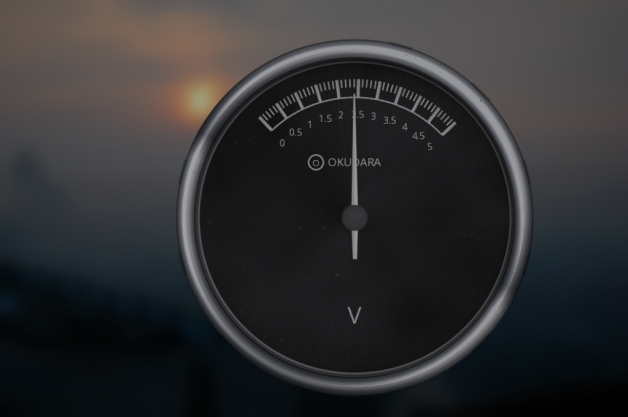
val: 2.4 V
